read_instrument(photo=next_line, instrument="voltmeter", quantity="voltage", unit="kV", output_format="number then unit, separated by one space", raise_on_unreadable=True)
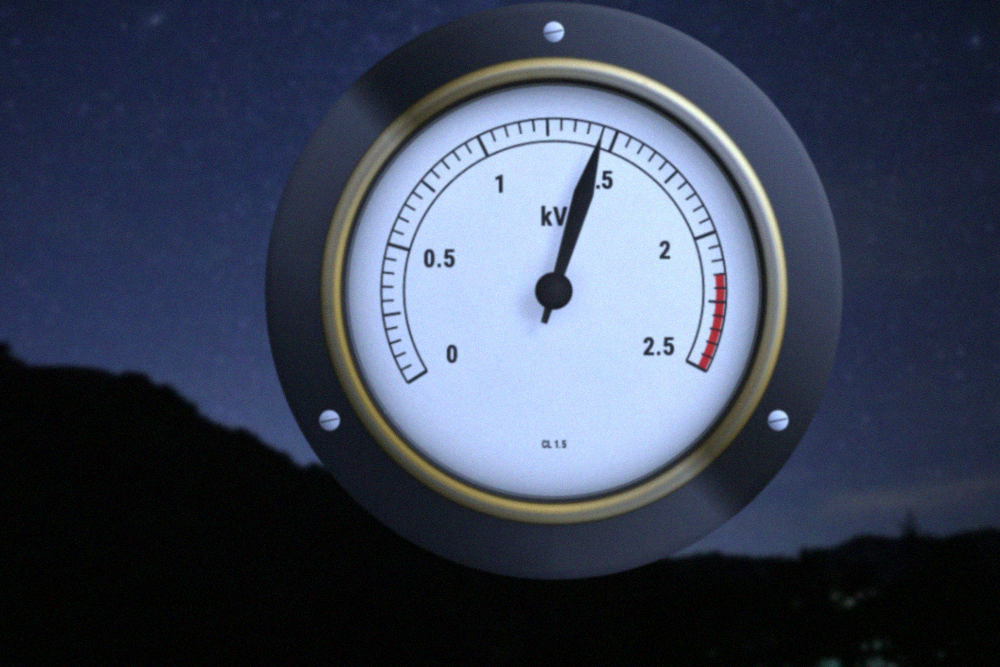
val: 1.45 kV
